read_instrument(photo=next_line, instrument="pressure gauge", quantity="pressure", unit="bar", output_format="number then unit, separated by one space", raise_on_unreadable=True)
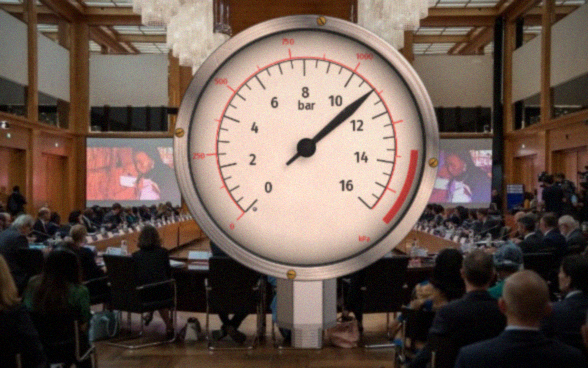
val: 11 bar
